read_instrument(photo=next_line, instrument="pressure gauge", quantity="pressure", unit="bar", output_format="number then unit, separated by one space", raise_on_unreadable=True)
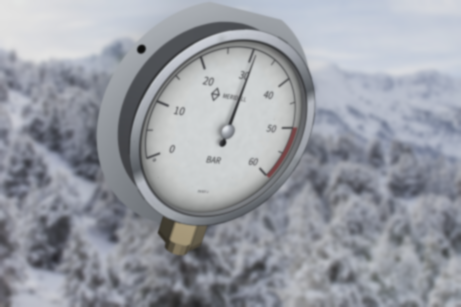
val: 30 bar
